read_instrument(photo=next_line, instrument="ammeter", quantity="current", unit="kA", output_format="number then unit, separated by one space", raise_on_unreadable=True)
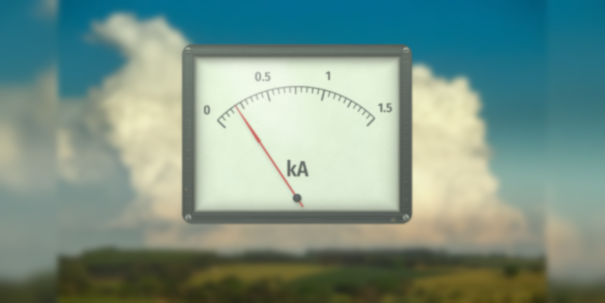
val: 0.2 kA
